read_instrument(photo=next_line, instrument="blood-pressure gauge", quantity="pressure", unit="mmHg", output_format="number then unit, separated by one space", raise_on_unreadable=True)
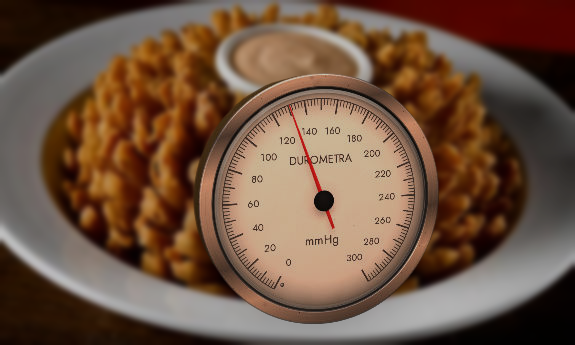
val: 130 mmHg
